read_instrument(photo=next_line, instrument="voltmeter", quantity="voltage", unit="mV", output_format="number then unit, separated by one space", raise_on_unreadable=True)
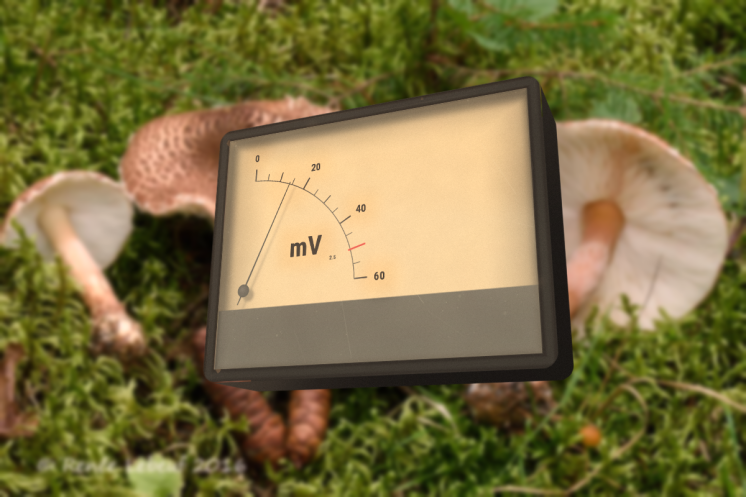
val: 15 mV
